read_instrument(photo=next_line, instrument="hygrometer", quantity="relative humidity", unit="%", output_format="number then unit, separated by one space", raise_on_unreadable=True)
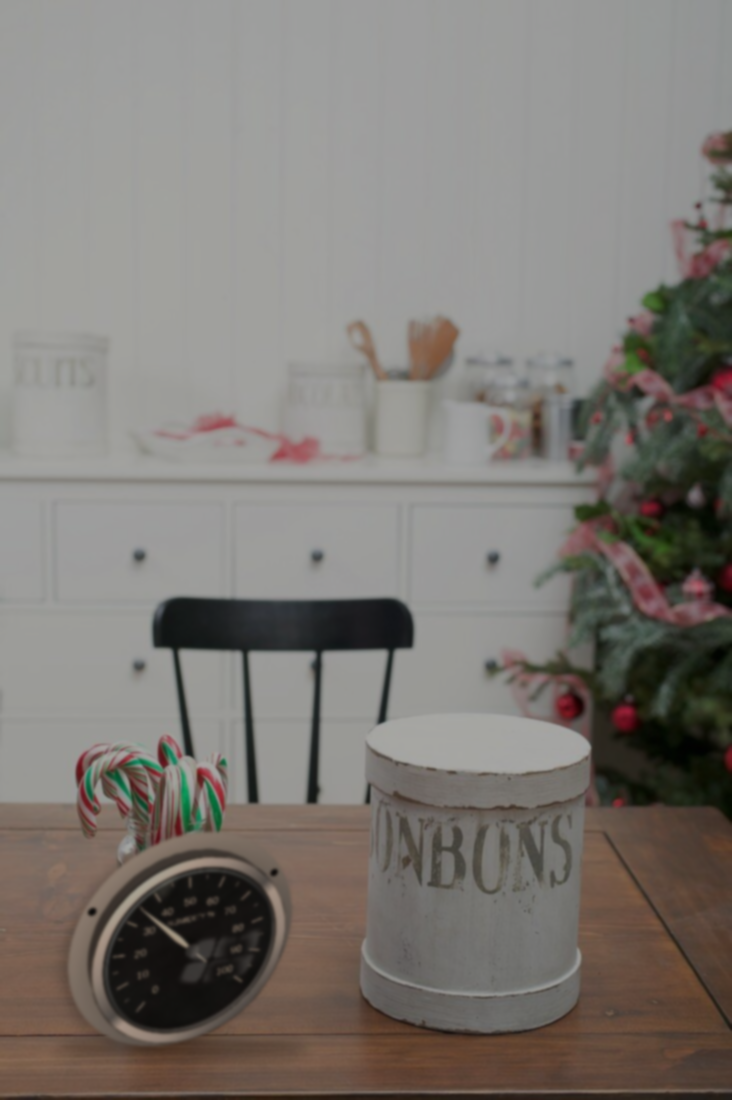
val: 35 %
